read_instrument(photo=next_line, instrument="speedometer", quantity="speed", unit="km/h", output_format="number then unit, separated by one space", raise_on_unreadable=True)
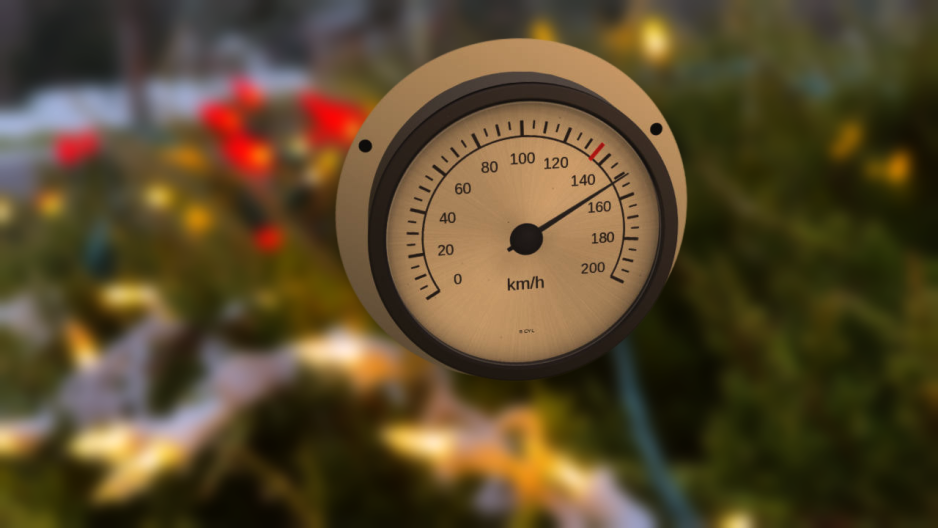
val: 150 km/h
